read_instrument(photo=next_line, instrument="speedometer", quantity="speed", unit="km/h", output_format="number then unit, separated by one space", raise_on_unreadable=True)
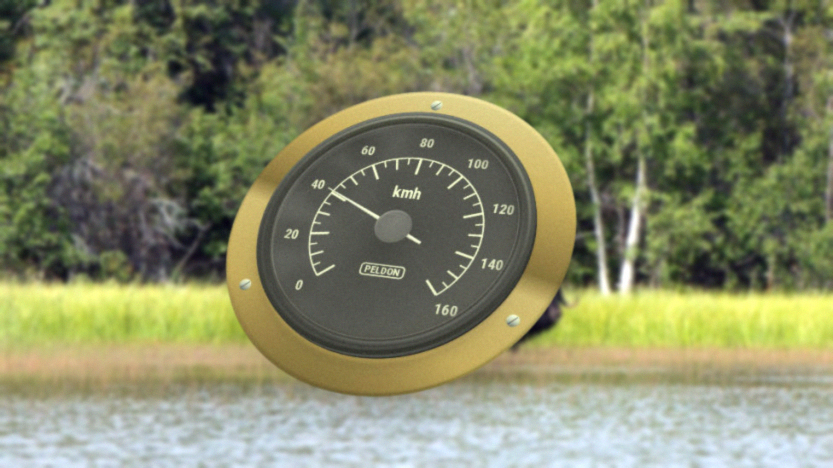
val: 40 km/h
